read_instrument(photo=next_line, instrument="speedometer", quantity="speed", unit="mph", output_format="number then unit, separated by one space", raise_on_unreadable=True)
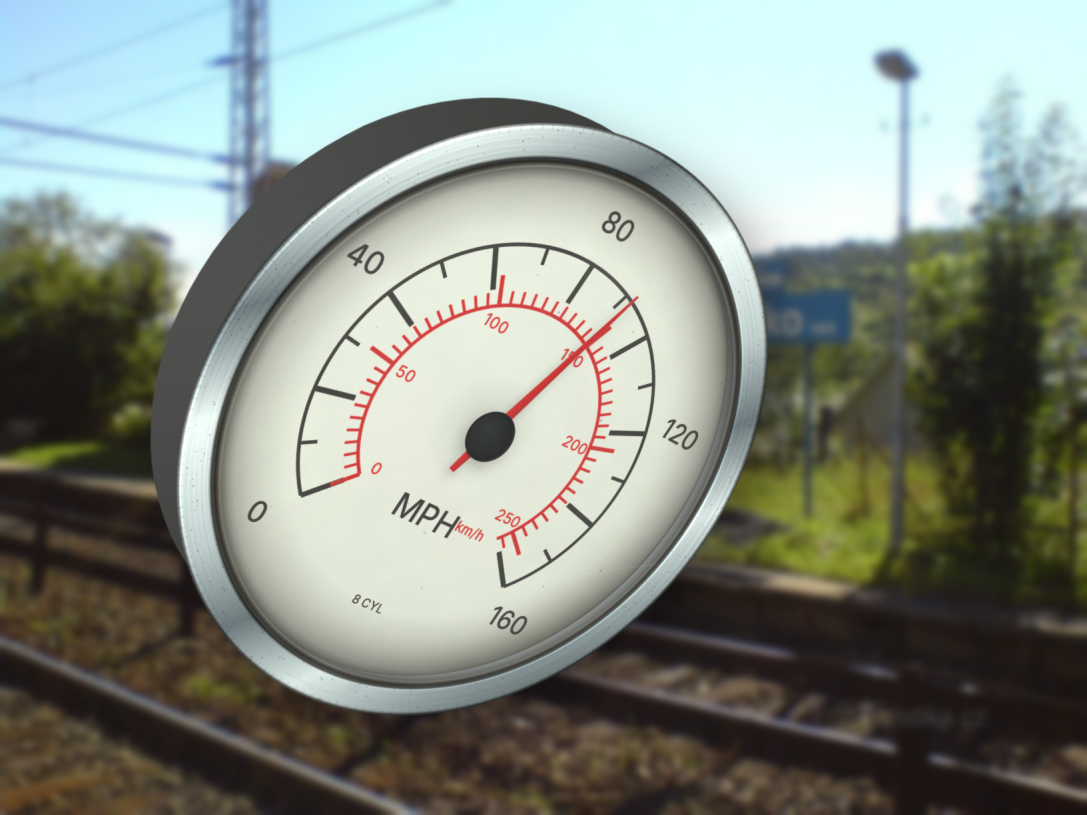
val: 90 mph
